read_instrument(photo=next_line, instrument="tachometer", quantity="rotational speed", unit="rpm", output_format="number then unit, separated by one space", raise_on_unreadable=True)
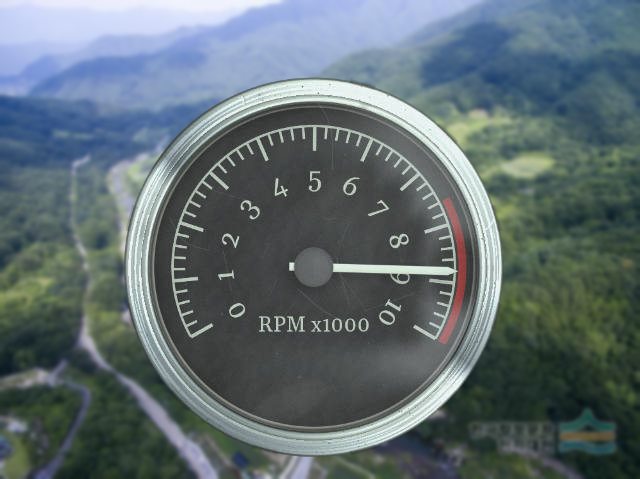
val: 8800 rpm
